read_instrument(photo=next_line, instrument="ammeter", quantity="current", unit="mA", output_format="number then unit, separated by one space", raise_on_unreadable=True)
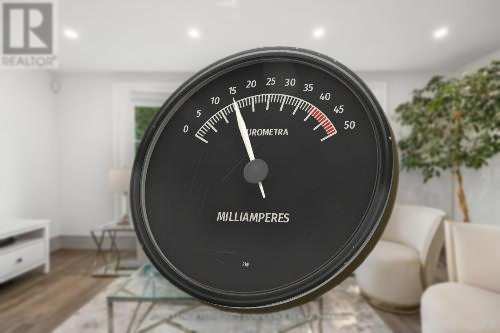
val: 15 mA
